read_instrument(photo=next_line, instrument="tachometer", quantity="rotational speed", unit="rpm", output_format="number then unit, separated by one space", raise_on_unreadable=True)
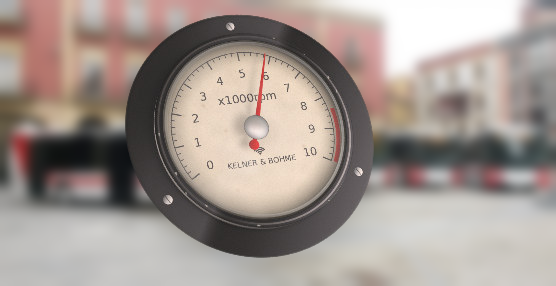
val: 5800 rpm
